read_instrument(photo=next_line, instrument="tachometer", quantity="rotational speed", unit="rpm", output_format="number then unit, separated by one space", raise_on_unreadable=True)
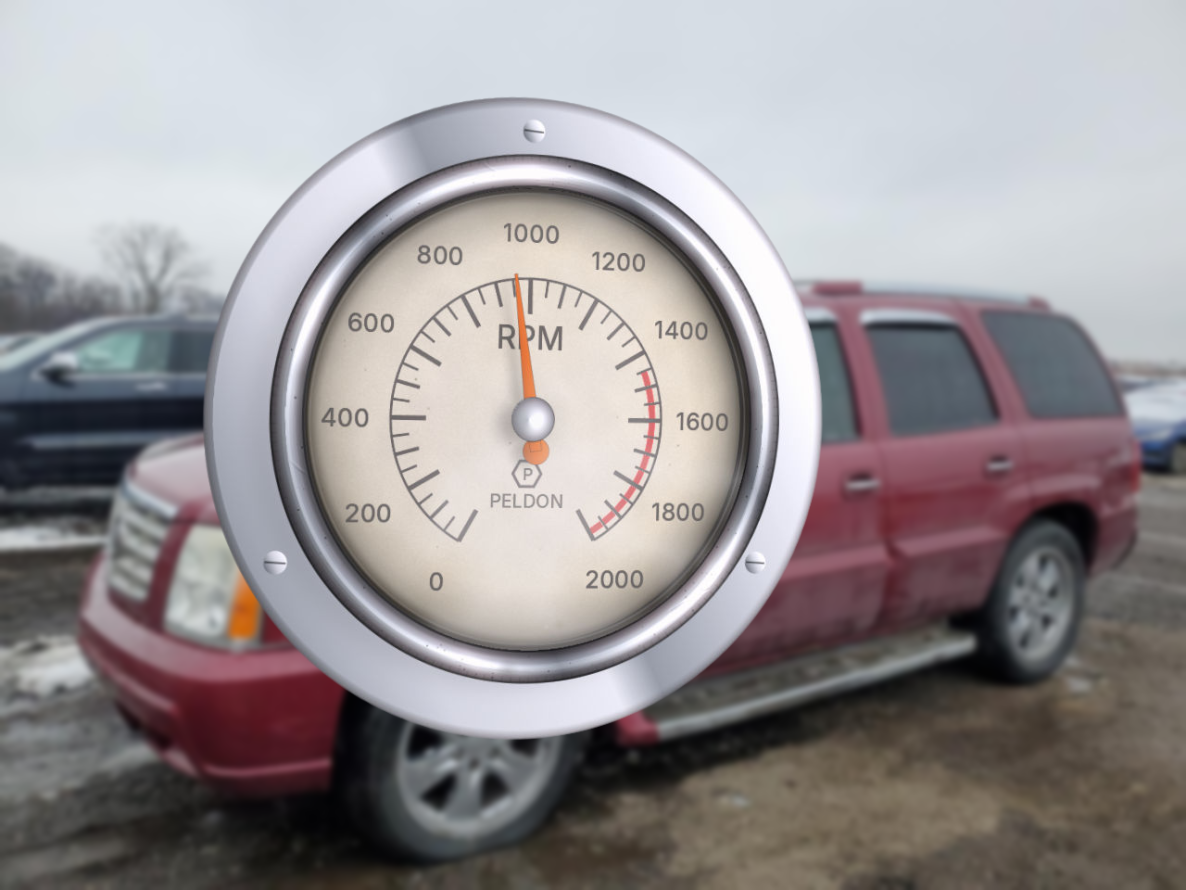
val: 950 rpm
